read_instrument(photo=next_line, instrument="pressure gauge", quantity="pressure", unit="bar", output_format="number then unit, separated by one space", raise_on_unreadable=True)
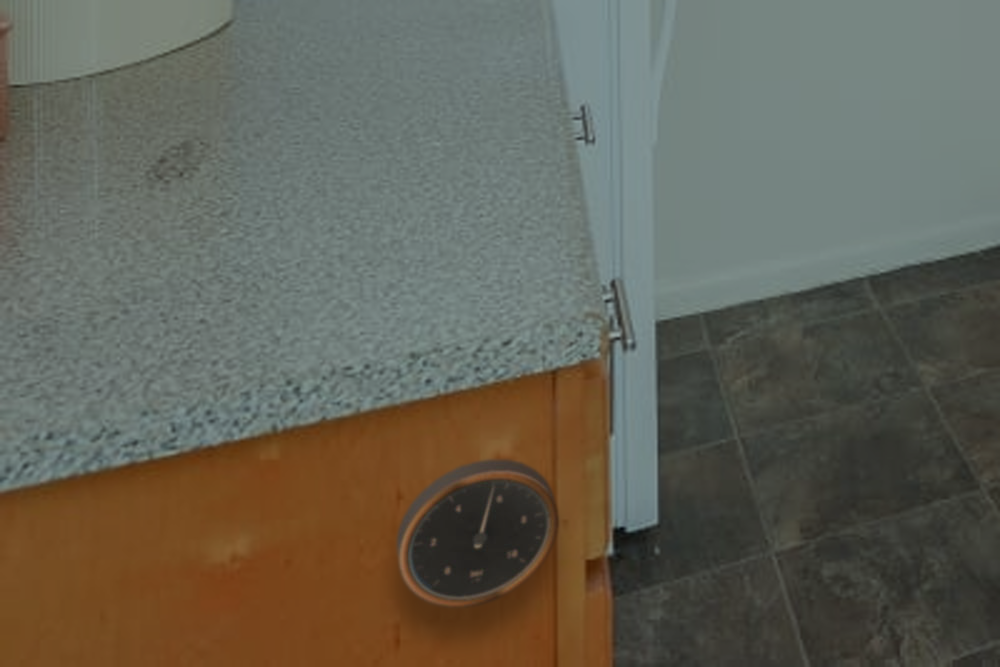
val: 5.5 bar
